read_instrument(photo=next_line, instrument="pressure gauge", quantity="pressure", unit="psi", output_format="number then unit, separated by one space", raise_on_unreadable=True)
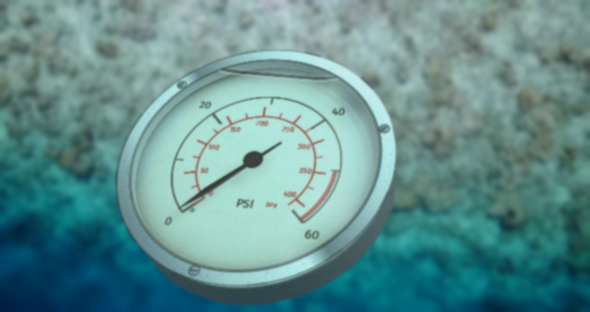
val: 0 psi
